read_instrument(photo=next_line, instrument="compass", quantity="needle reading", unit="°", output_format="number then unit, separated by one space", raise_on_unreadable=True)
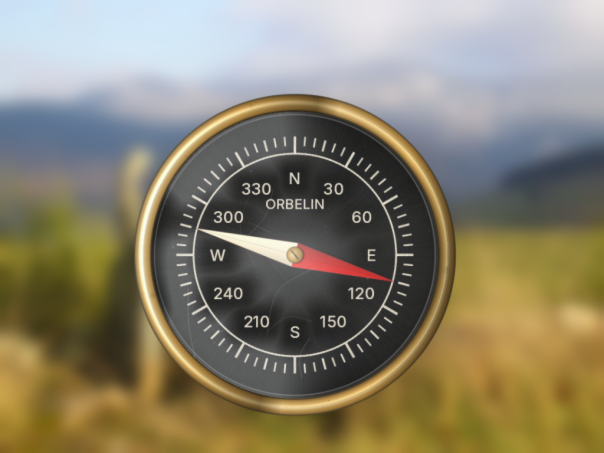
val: 105 °
